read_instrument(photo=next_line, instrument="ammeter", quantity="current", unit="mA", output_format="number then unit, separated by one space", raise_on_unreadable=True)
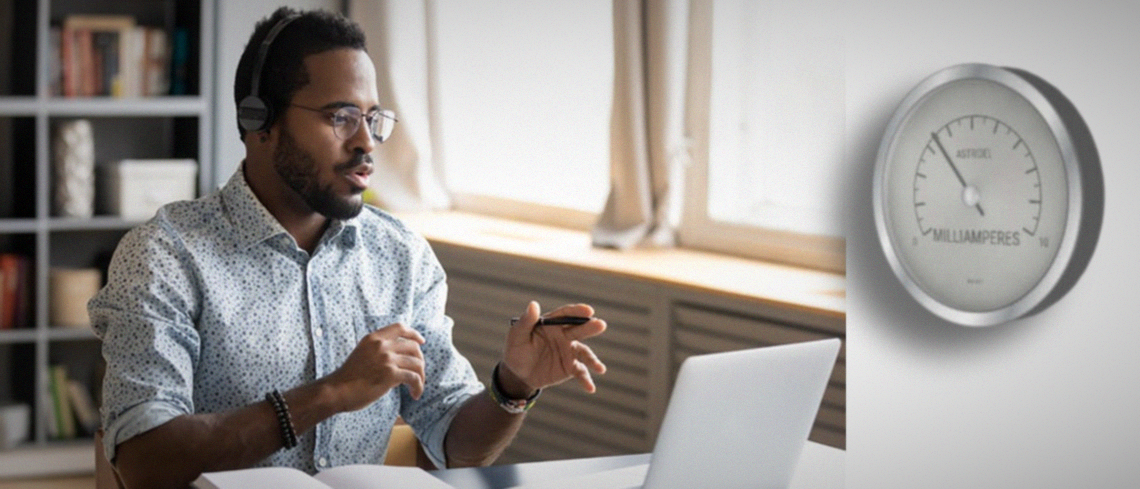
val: 3.5 mA
